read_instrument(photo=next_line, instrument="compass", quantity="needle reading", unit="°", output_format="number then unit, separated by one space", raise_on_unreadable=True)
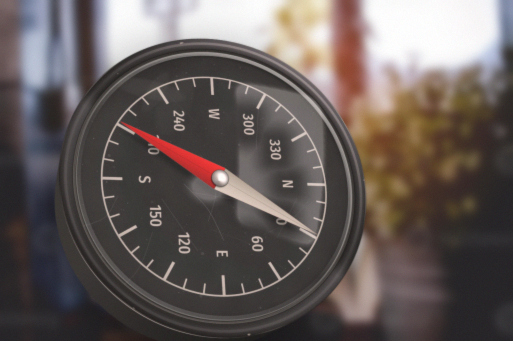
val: 210 °
